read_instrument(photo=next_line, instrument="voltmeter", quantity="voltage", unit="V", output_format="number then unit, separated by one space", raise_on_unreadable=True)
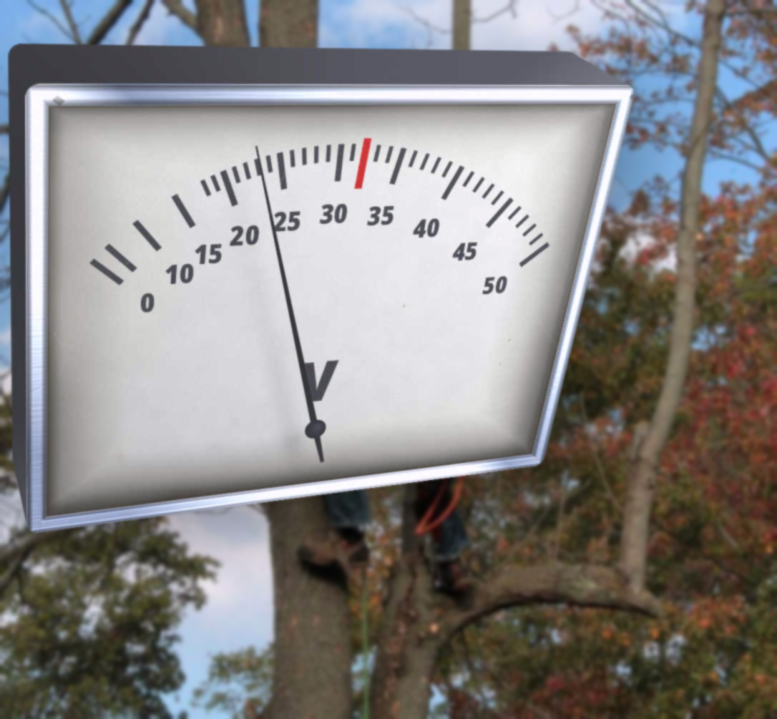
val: 23 V
